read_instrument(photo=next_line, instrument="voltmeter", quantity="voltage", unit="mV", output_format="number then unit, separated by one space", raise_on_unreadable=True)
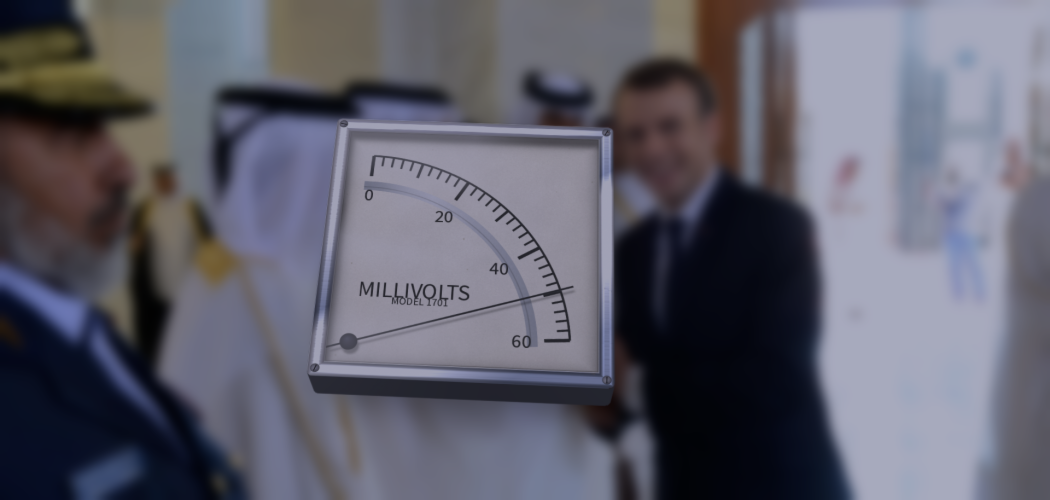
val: 50 mV
